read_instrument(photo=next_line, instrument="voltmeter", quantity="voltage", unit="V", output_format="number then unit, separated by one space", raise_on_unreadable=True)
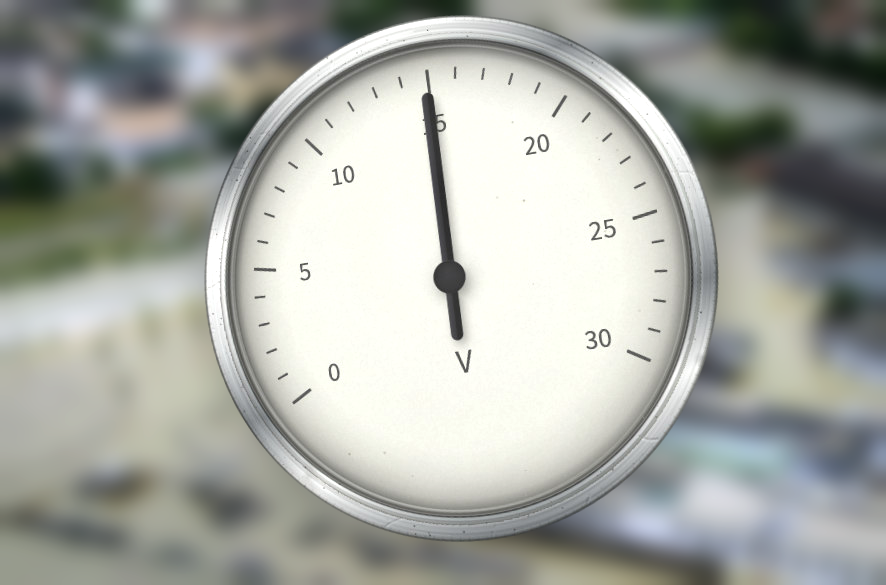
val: 15 V
